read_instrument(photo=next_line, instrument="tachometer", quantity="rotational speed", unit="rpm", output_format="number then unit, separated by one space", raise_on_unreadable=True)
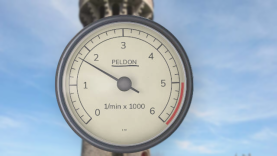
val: 1700 rpm
